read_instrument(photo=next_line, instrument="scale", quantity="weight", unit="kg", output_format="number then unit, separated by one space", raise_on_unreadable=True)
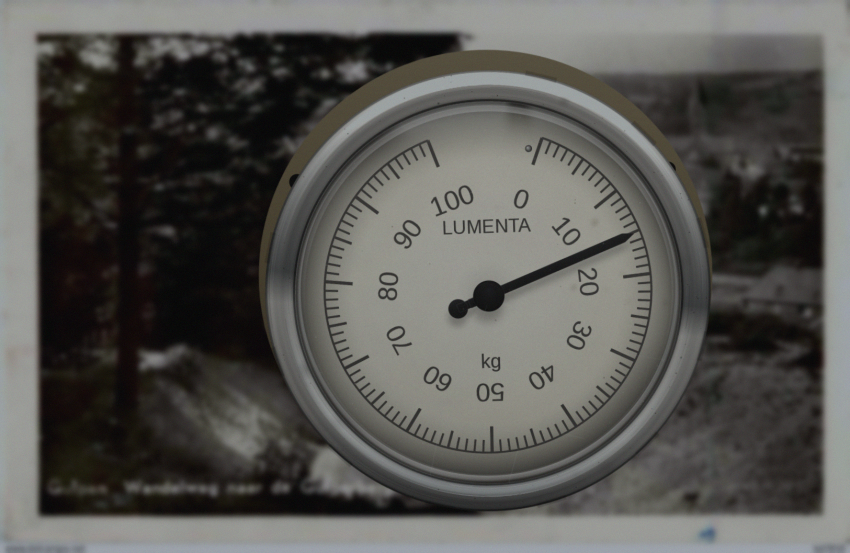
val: 15 kg
